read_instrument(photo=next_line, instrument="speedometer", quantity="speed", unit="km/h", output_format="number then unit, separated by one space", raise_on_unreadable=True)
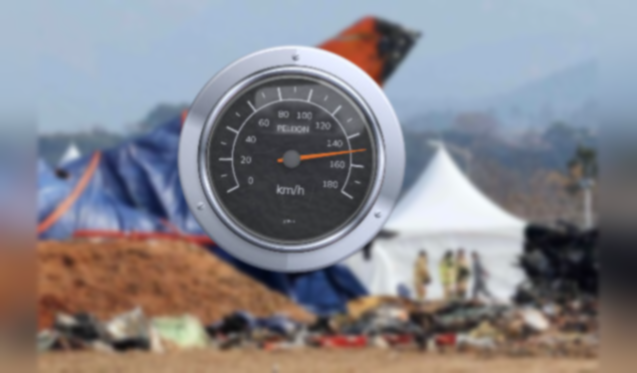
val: 150 km/h
